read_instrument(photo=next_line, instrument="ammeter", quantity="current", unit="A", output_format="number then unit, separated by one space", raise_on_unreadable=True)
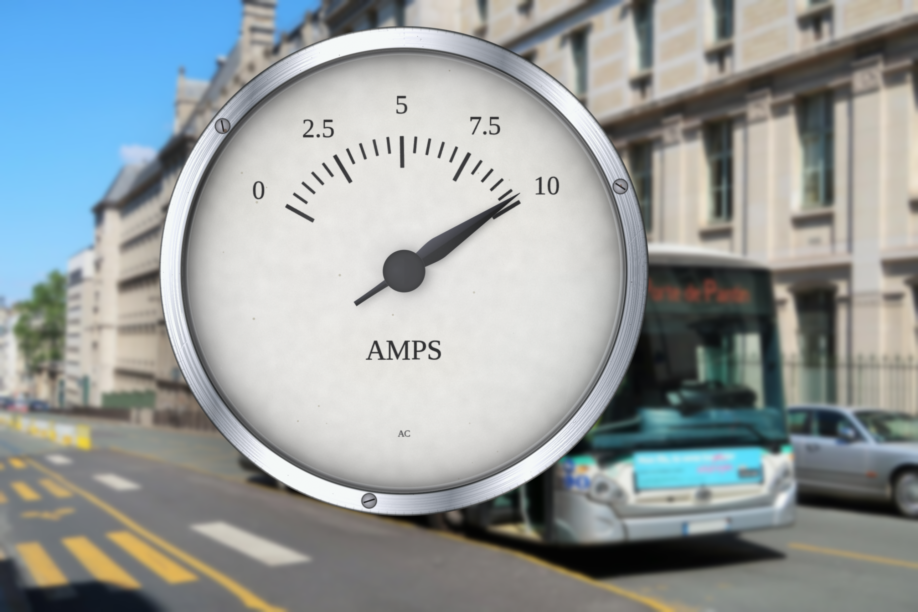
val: 9.75 A
